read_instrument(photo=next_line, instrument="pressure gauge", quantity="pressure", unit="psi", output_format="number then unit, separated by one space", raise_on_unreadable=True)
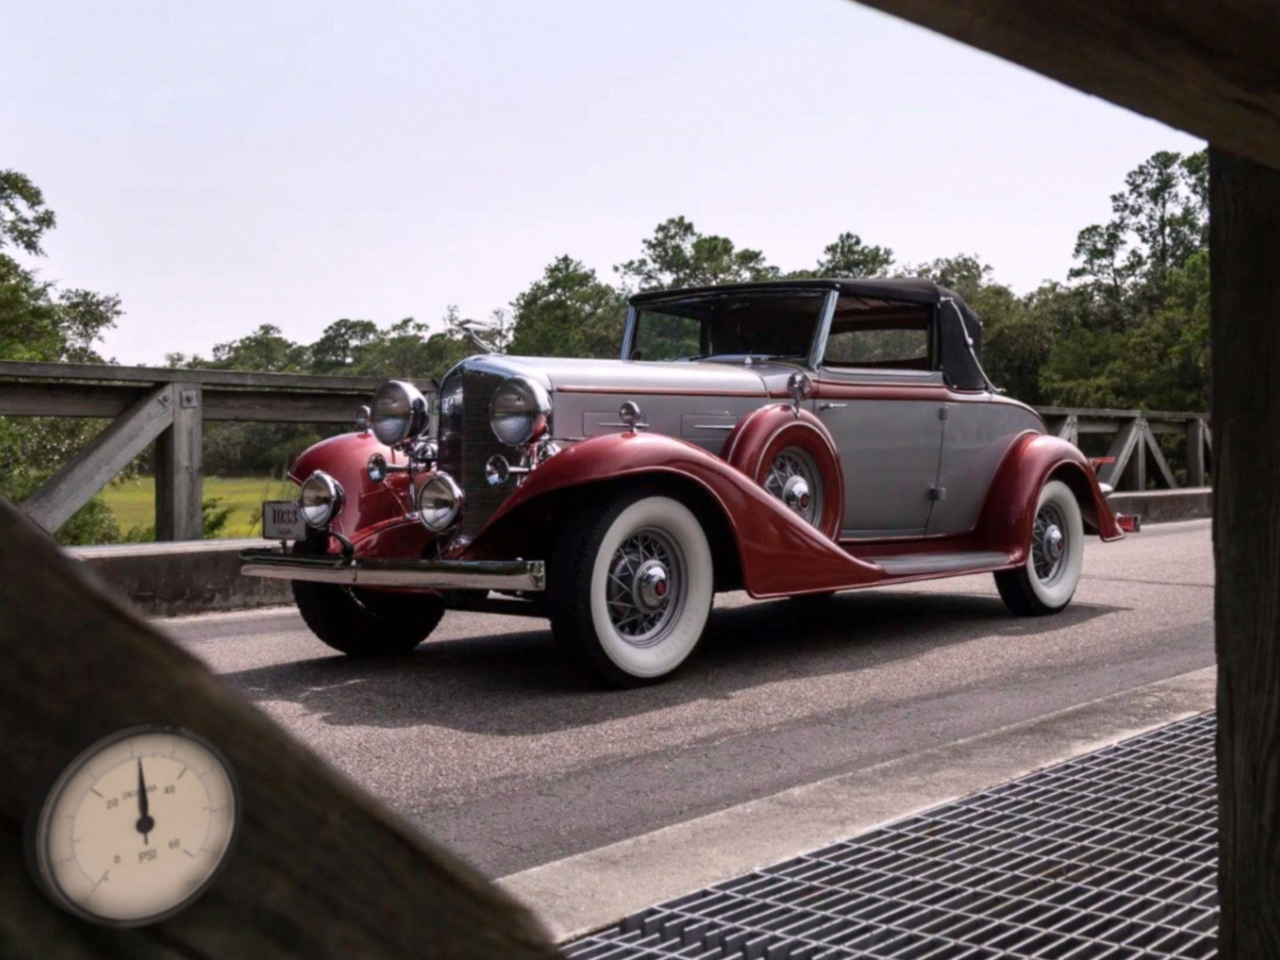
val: 30 psi
